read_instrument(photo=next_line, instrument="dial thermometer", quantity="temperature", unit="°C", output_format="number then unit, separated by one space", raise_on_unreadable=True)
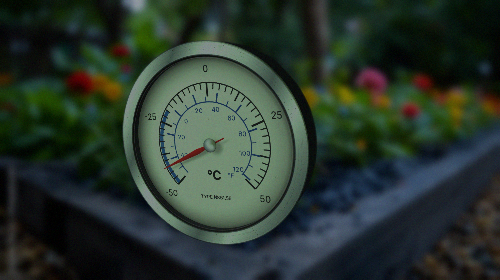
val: -42.5 °C
